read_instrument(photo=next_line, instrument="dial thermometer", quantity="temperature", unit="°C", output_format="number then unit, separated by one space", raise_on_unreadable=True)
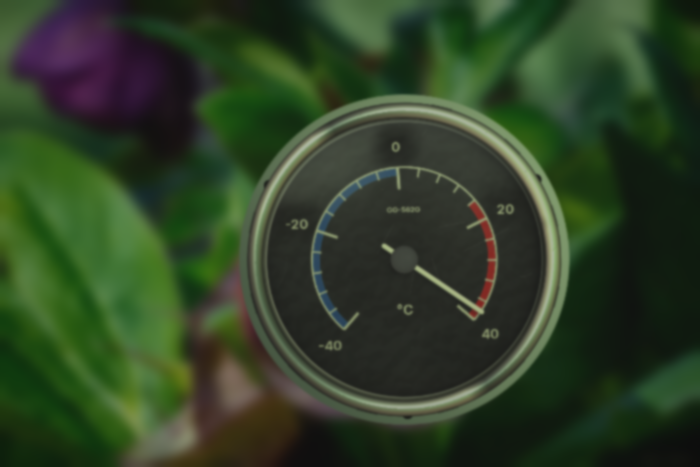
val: 38 °C
